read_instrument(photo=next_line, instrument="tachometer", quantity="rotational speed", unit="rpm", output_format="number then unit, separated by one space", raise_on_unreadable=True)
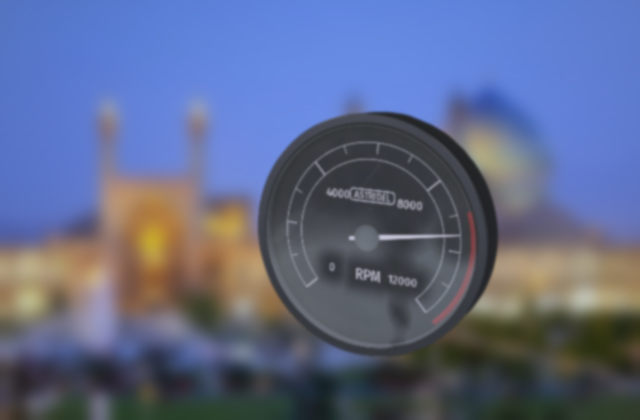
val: 9500 rpm
